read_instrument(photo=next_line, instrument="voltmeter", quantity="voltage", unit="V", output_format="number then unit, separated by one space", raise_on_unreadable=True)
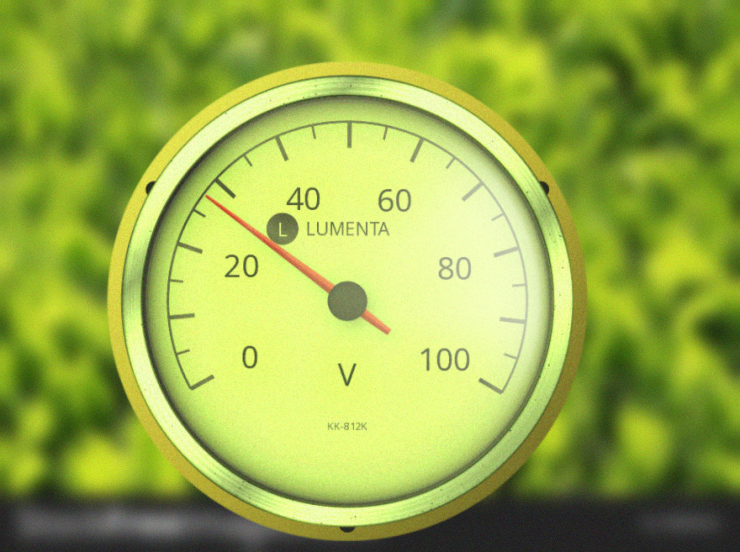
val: 27.5 V
